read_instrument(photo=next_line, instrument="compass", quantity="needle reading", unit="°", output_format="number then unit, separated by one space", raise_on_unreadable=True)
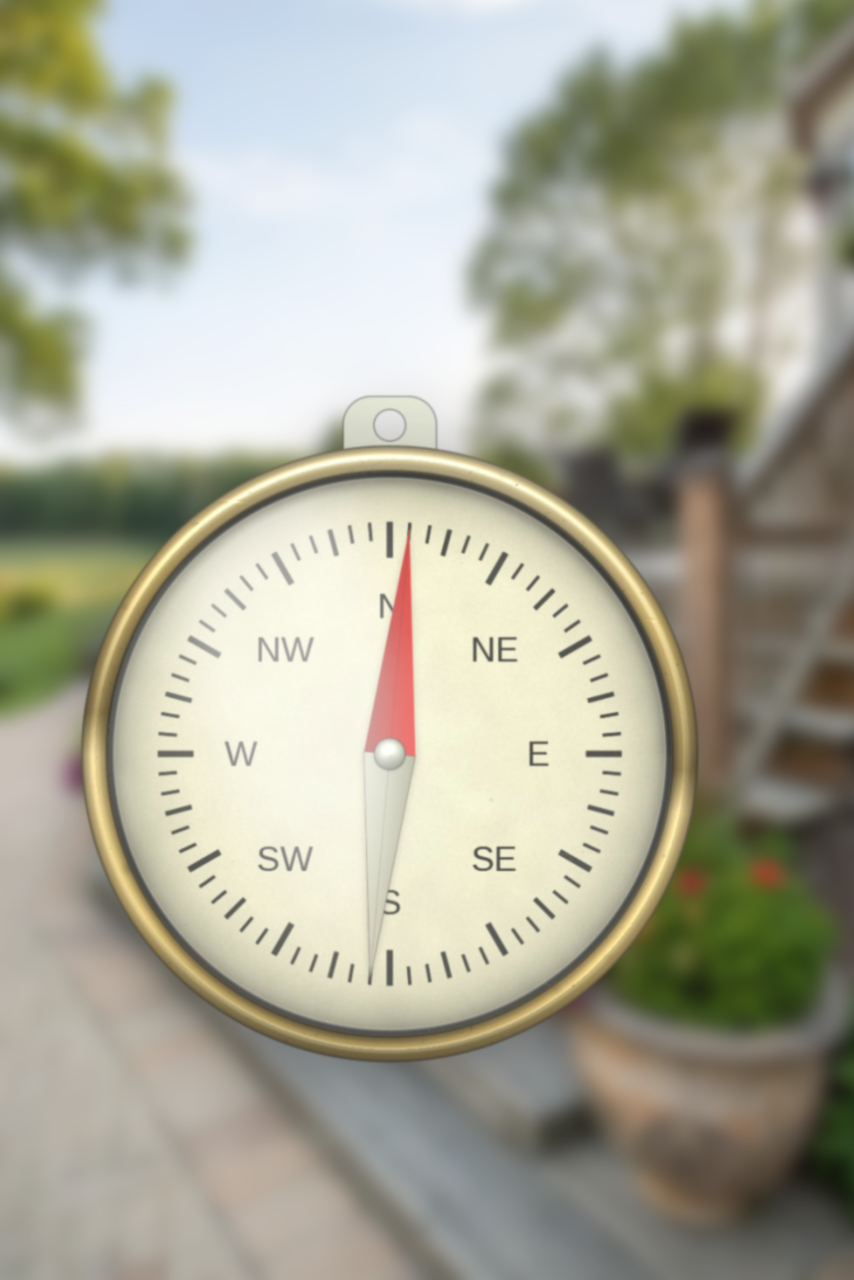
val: 5 °
